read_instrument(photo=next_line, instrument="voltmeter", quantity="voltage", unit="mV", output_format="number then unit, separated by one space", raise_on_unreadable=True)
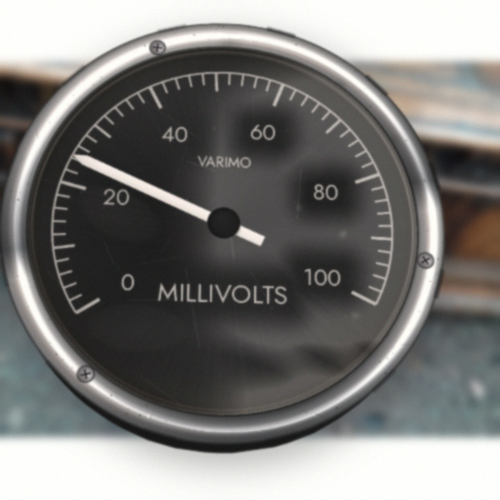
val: 24 mV
